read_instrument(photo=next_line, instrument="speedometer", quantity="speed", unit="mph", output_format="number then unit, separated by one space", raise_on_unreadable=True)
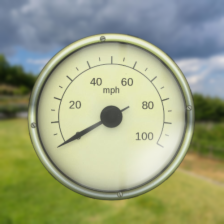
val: 0 mph
